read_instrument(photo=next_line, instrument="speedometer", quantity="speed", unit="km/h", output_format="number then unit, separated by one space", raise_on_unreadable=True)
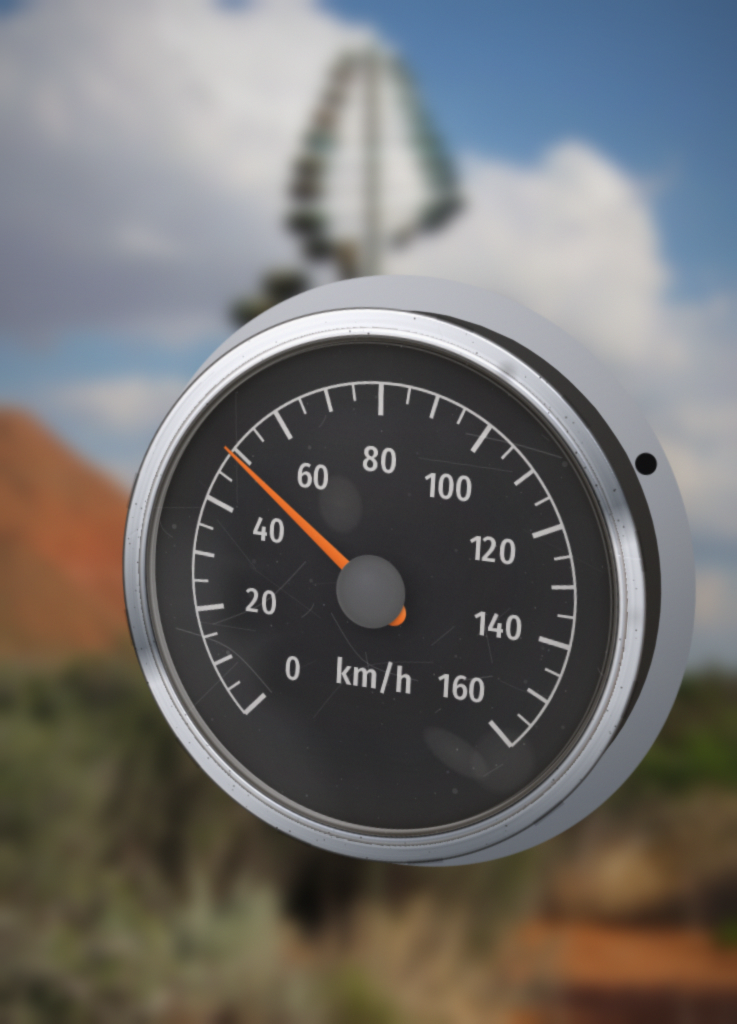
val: 50 km/h
